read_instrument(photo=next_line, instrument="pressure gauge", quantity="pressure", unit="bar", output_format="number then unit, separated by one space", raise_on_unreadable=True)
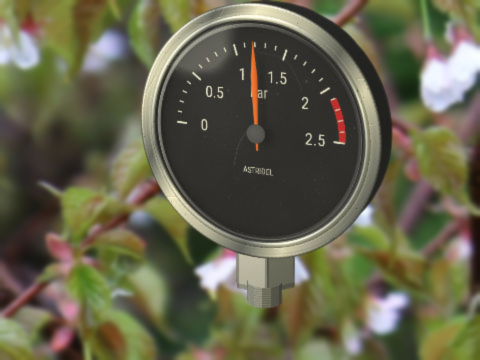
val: 1.2 bar
